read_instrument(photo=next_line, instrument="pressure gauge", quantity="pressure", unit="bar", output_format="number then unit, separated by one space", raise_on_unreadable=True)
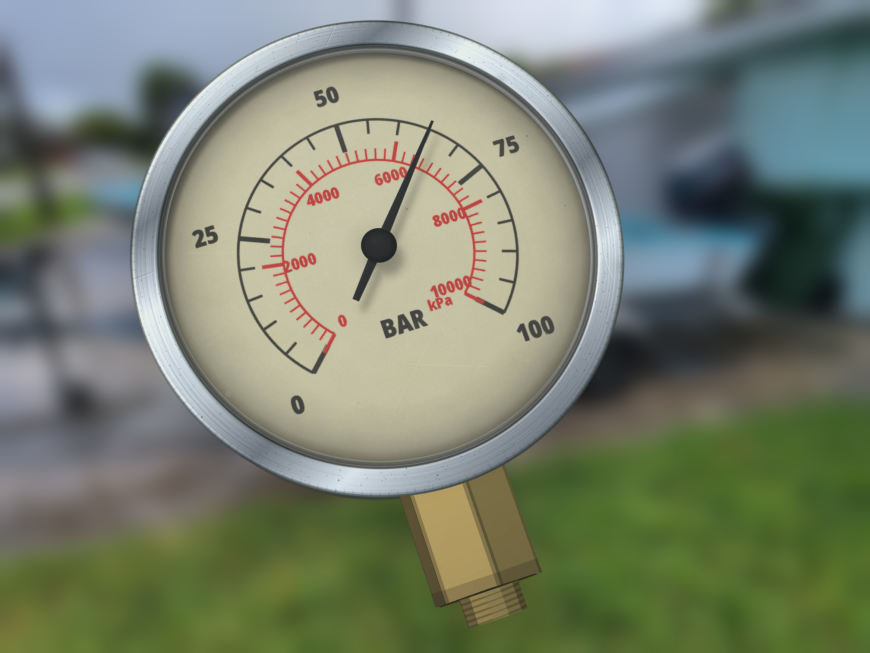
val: 65 bar
